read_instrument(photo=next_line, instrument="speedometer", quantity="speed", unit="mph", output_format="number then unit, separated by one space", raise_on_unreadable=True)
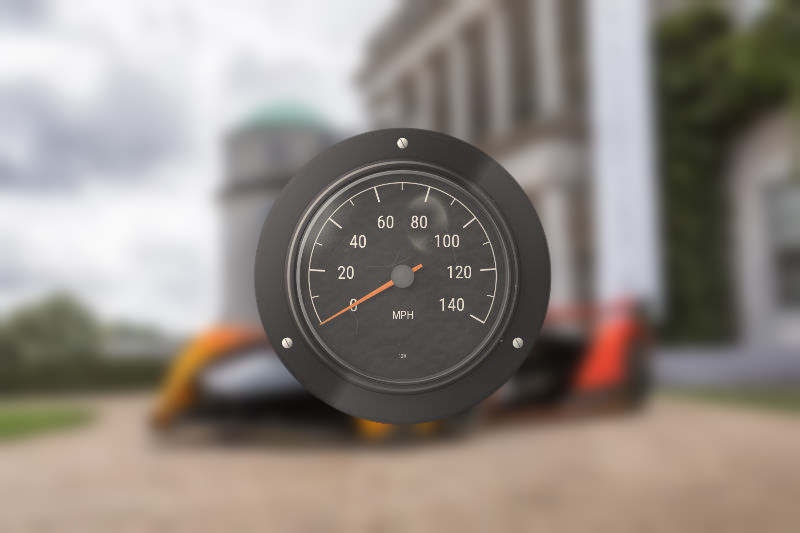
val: 0 mph
